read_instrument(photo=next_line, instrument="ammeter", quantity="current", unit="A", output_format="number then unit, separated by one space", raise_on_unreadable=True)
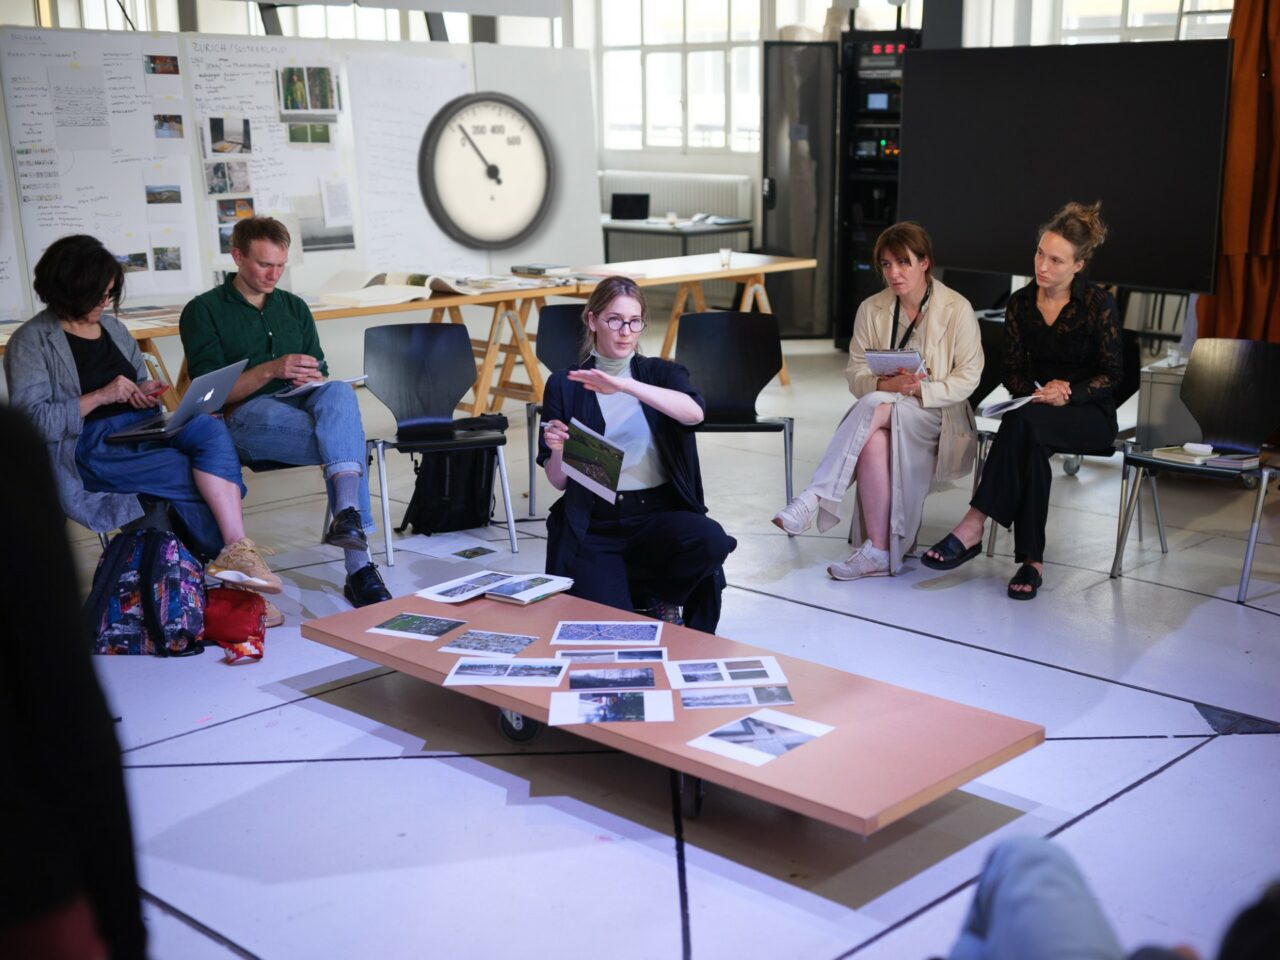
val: 50 A
